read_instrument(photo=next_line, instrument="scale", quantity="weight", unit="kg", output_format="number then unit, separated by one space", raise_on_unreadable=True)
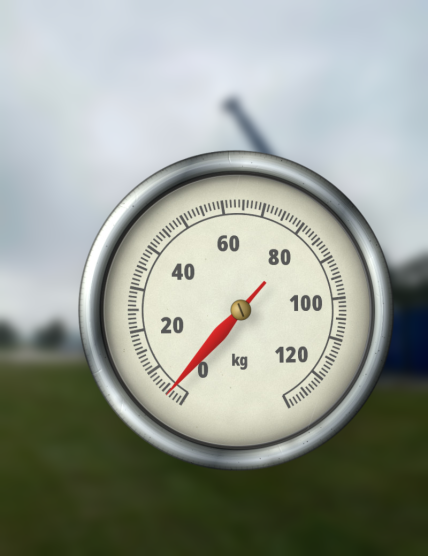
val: 4 kg
